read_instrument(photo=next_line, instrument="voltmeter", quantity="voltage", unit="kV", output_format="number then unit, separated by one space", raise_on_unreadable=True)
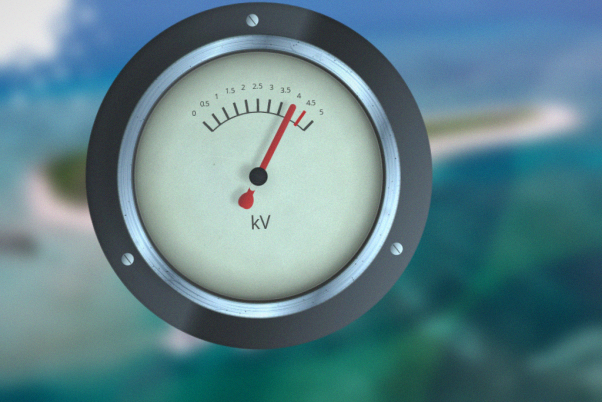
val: 4 kV
